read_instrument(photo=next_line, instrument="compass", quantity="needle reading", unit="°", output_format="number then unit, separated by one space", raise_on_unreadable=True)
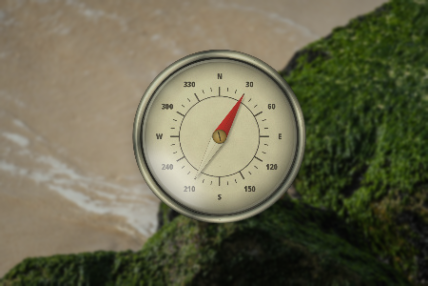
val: 30 °
